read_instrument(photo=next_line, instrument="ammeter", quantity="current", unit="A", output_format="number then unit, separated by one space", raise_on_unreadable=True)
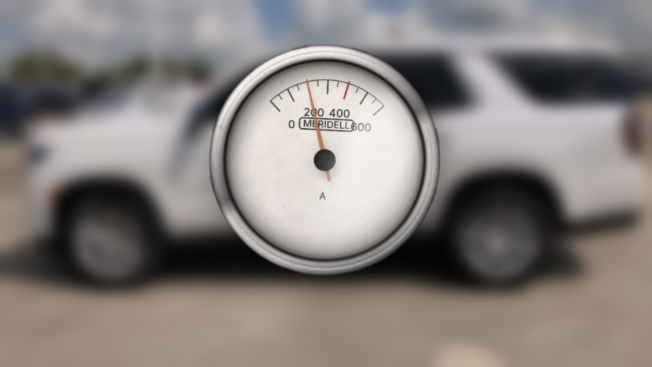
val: 200 A
